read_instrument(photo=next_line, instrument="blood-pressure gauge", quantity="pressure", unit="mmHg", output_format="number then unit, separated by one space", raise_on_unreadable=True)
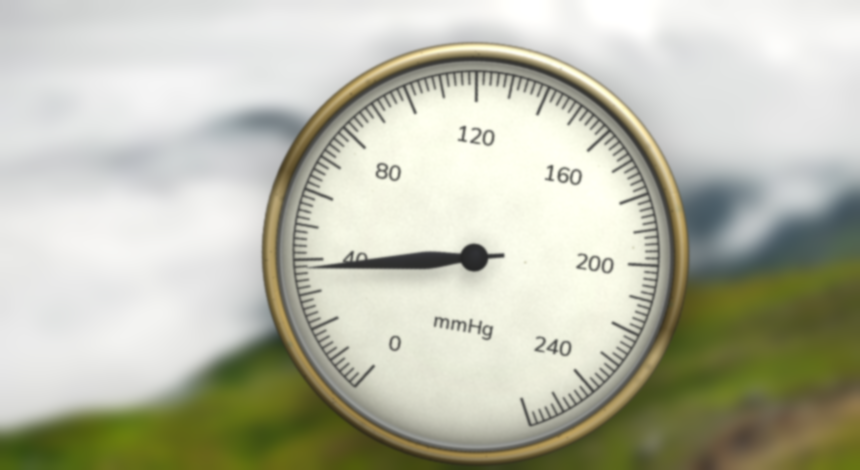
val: 38 mmHg
